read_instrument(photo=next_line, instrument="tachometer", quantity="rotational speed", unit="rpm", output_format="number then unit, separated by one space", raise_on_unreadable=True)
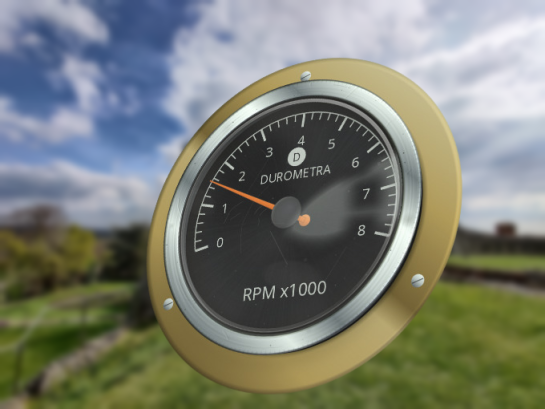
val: 1500 rpm
